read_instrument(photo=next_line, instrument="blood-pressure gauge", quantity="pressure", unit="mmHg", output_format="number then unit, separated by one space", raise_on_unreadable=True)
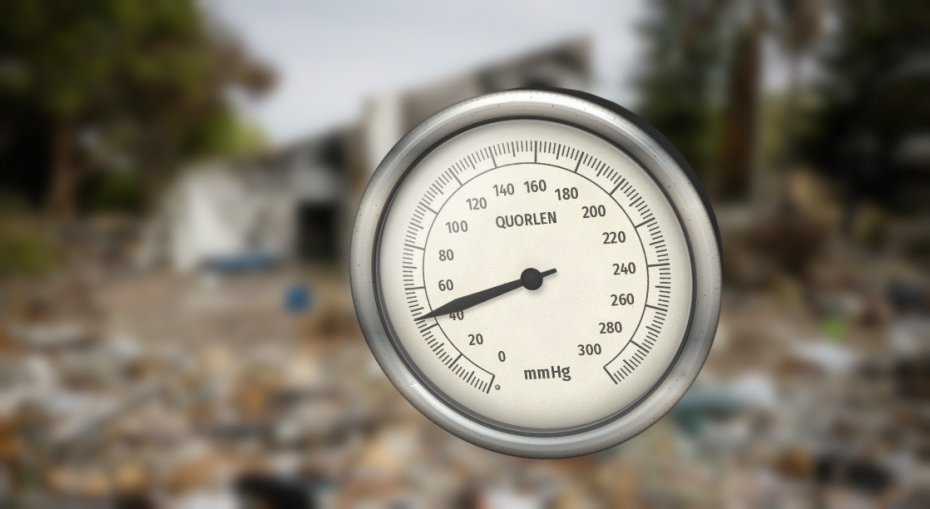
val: 46 mmHg
